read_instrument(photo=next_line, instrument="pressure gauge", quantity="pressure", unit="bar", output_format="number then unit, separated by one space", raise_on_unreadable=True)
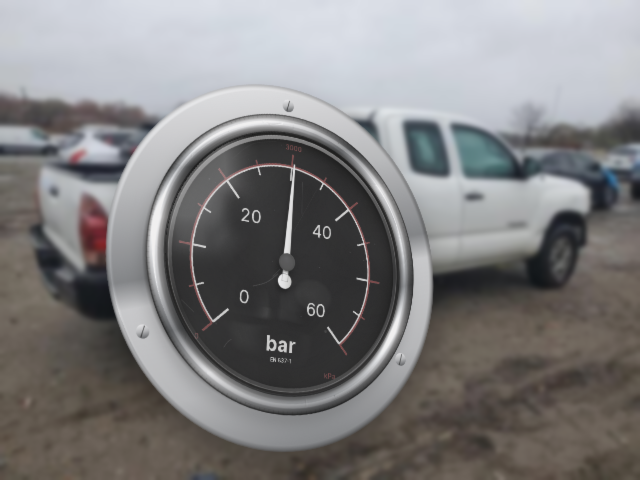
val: 30 bar
